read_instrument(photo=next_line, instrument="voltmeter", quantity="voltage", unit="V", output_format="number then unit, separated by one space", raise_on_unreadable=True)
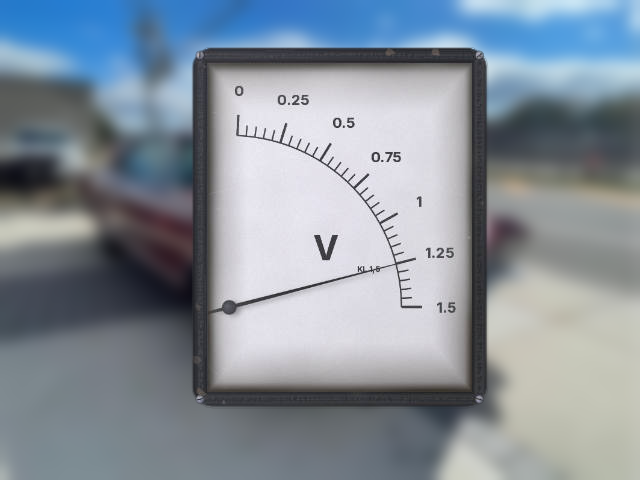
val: 1.25 V
